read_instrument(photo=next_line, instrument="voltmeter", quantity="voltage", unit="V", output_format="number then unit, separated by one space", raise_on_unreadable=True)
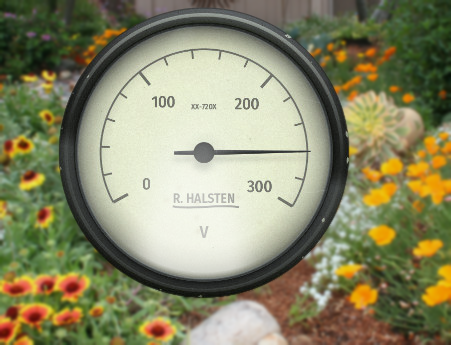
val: 260 V
